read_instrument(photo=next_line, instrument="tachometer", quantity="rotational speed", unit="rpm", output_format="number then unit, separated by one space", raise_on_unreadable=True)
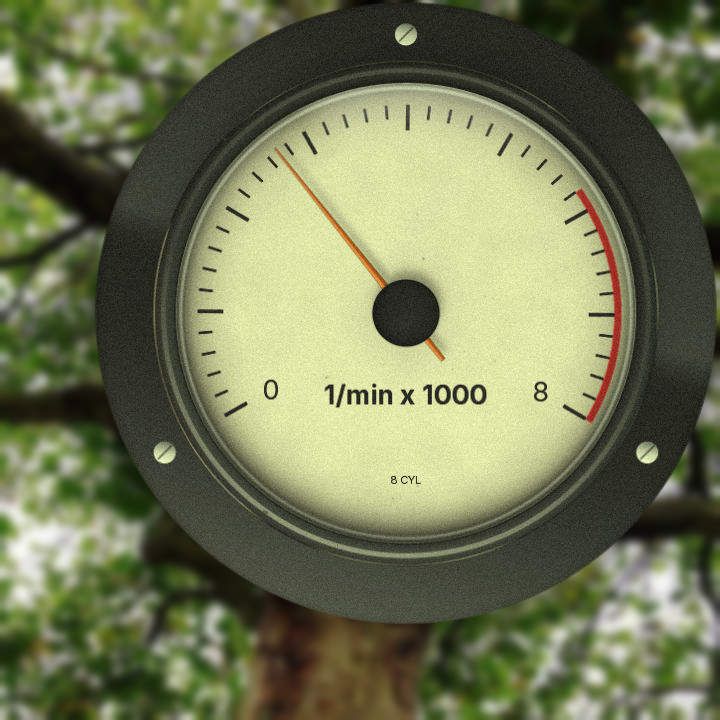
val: 2700 rpm
